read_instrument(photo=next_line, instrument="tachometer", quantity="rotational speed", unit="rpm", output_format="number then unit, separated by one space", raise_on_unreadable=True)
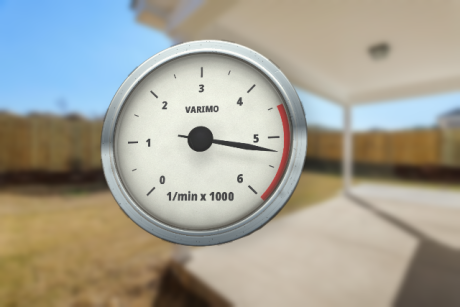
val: 5250 rpm
